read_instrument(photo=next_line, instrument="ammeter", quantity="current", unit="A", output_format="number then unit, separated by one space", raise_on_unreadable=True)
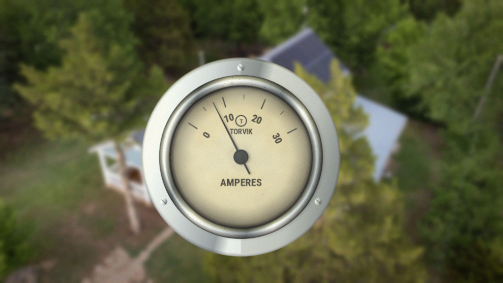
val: 7.5 A
